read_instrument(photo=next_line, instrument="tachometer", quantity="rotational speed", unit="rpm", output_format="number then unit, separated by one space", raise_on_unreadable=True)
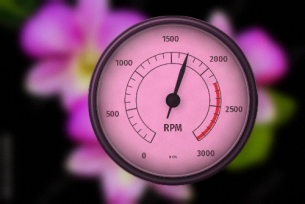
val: 1700 rpm
